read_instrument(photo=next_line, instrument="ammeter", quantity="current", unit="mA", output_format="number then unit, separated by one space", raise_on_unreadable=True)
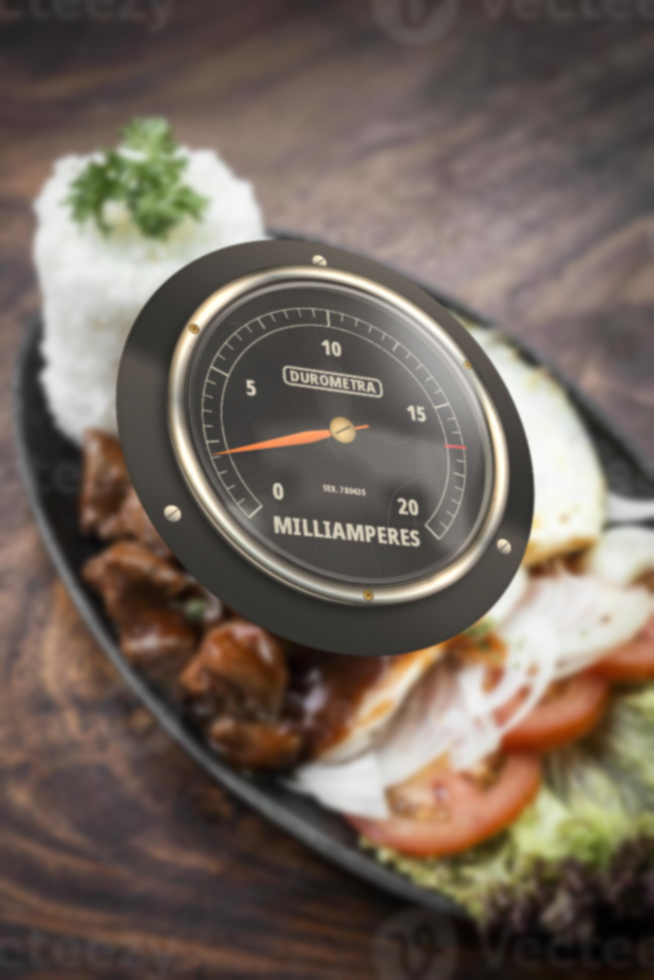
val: 2 mA
